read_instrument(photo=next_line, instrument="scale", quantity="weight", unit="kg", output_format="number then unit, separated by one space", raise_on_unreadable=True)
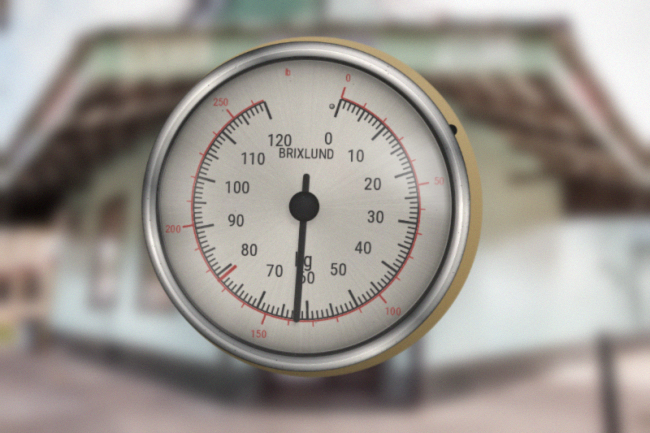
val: 62 kg
